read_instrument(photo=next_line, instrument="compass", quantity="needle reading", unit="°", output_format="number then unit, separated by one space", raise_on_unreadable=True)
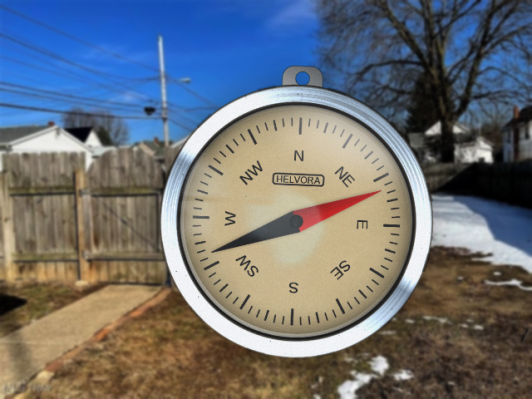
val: 67.5 °
